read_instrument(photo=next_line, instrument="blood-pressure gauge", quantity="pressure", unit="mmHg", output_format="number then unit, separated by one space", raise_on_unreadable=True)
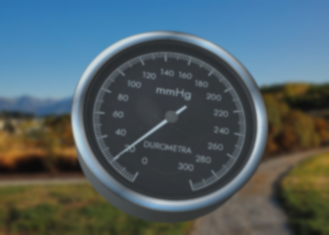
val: 20 mmHg
